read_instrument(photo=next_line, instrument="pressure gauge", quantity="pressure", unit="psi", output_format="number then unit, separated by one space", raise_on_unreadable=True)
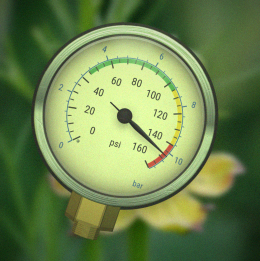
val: 147.5 psi
